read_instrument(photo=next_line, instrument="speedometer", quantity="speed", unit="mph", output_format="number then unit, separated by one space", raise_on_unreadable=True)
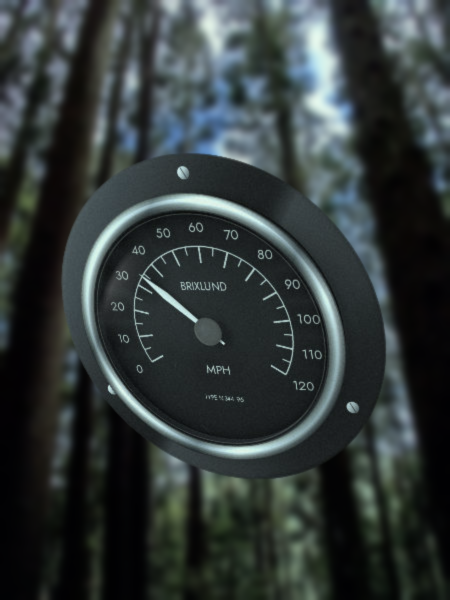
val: 35 mph
